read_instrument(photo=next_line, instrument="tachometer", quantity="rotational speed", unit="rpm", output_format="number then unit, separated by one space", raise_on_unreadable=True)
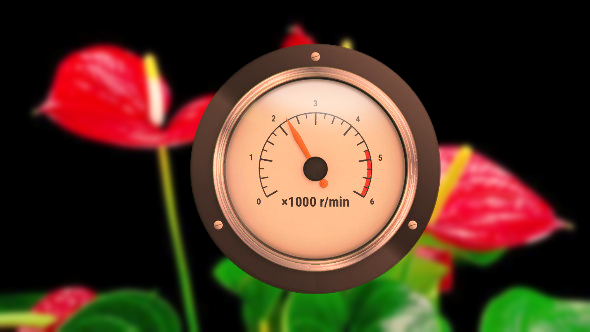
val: 2250 rpm
